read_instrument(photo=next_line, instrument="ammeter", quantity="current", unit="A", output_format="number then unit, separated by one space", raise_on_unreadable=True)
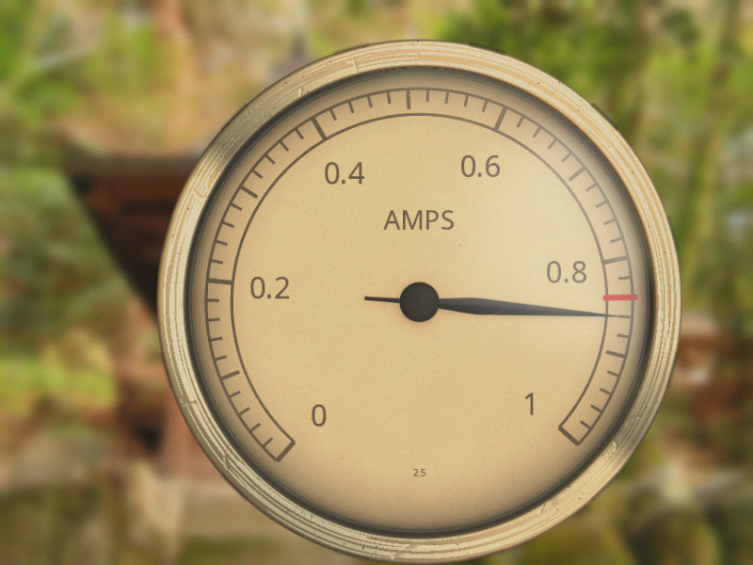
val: 0.86 A
